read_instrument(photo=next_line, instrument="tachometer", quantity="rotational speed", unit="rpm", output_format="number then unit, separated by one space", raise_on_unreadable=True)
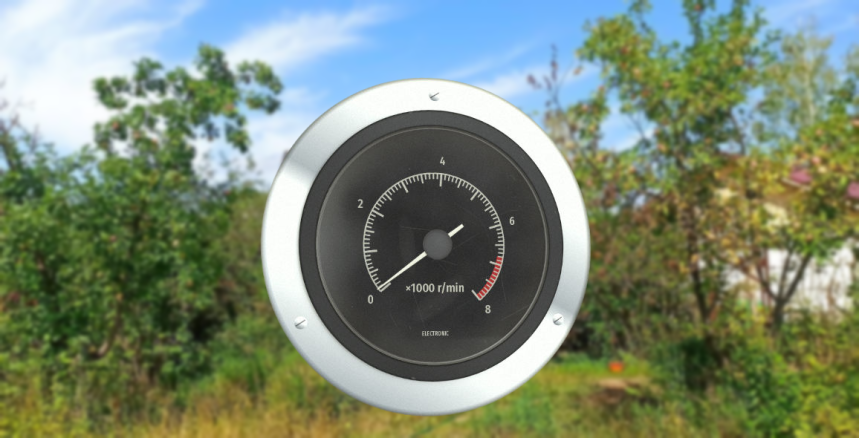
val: 100 rpm
